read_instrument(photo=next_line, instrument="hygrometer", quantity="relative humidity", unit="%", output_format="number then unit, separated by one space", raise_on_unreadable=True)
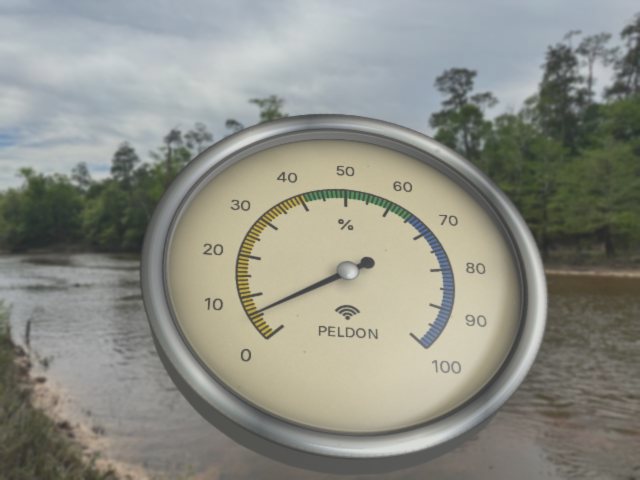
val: 5 %
